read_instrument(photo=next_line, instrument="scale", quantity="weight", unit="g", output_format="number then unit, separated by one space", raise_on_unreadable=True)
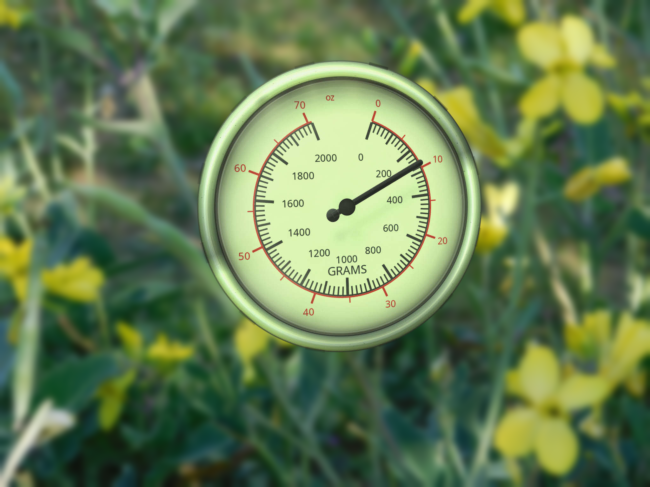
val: 260 g
